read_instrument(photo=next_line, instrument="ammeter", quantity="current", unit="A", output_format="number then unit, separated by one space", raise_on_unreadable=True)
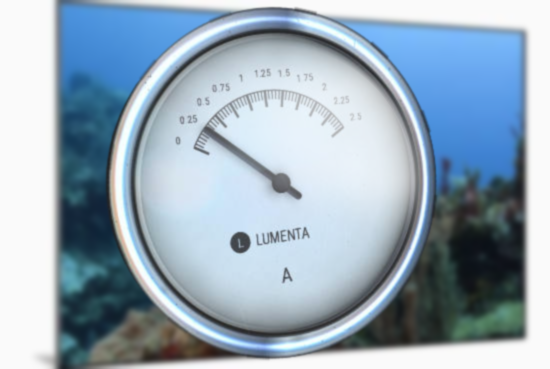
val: 0.25 A
